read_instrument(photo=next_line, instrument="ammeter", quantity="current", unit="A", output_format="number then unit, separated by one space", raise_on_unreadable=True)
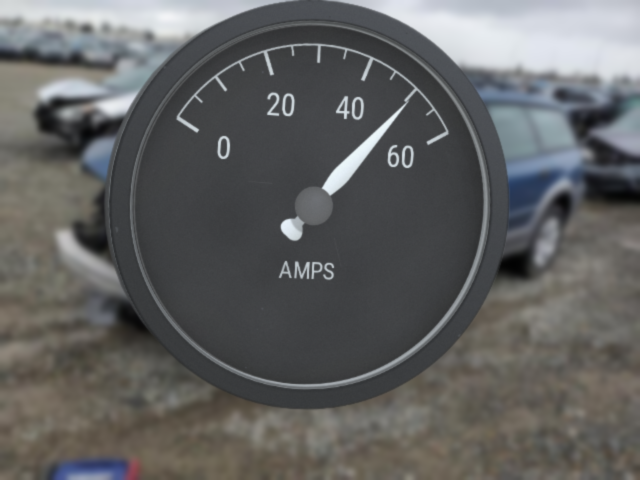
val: 50 A
